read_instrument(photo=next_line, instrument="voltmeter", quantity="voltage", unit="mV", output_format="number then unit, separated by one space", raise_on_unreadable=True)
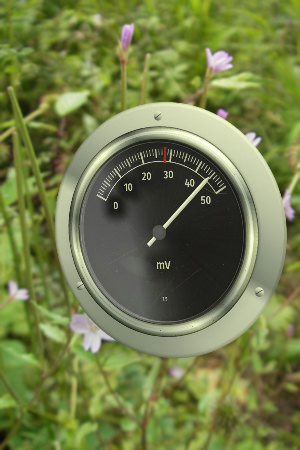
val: 45 mV
